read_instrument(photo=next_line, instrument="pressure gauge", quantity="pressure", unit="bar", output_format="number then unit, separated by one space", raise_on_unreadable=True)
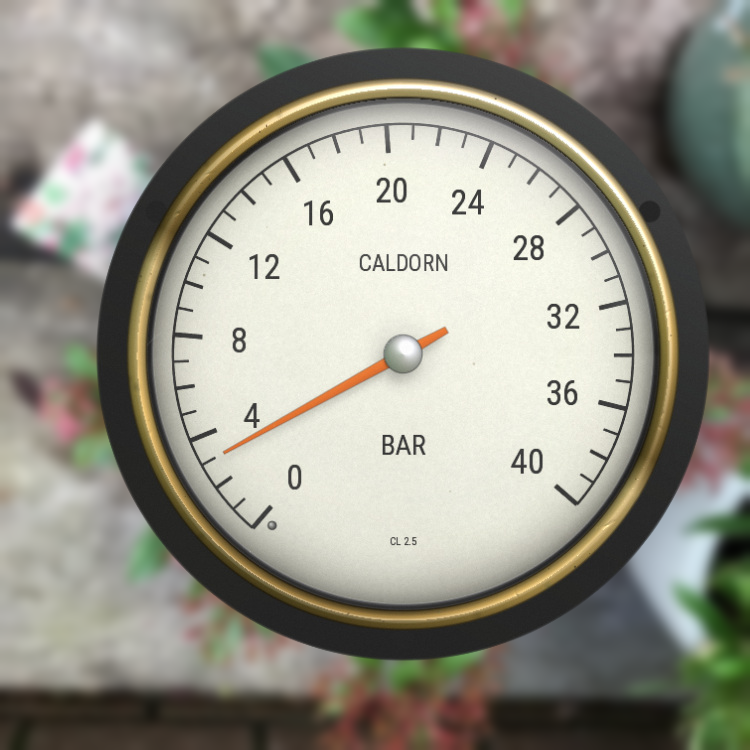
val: 3 bar
